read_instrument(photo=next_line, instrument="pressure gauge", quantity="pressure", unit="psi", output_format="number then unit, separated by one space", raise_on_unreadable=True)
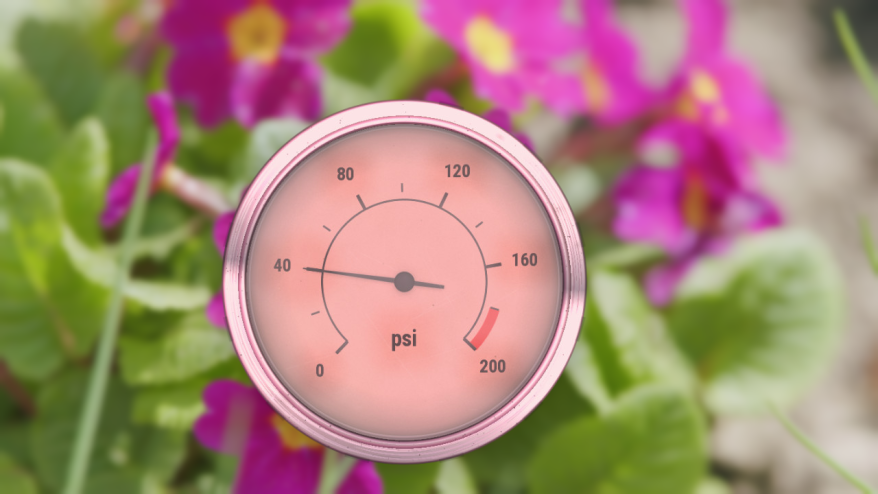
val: 40 psi
